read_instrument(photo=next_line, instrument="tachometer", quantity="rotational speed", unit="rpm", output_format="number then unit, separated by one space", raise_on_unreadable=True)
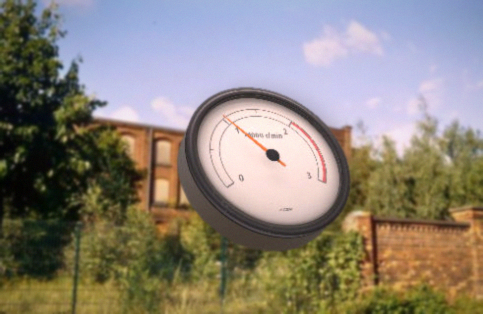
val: 1000 rpm
